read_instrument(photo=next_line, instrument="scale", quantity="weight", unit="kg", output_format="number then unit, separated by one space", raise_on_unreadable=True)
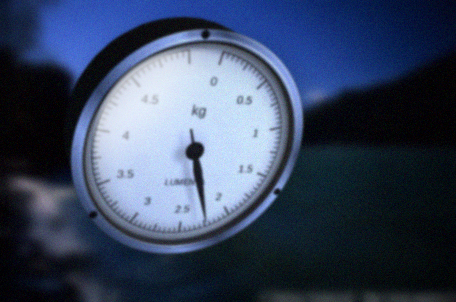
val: 2.25 kg
